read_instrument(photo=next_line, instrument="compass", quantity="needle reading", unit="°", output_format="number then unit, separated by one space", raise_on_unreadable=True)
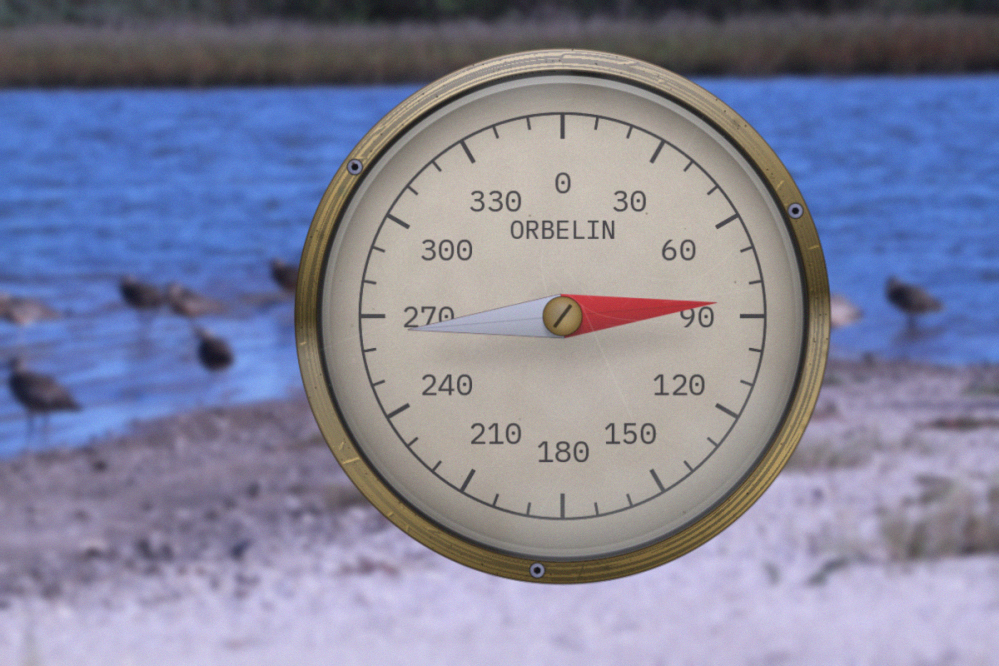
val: 85 °
